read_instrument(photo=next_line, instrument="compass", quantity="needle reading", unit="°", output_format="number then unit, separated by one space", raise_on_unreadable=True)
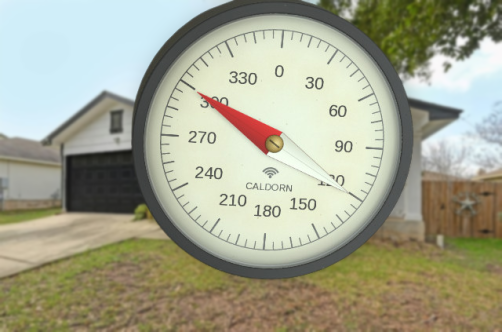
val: 300 °
